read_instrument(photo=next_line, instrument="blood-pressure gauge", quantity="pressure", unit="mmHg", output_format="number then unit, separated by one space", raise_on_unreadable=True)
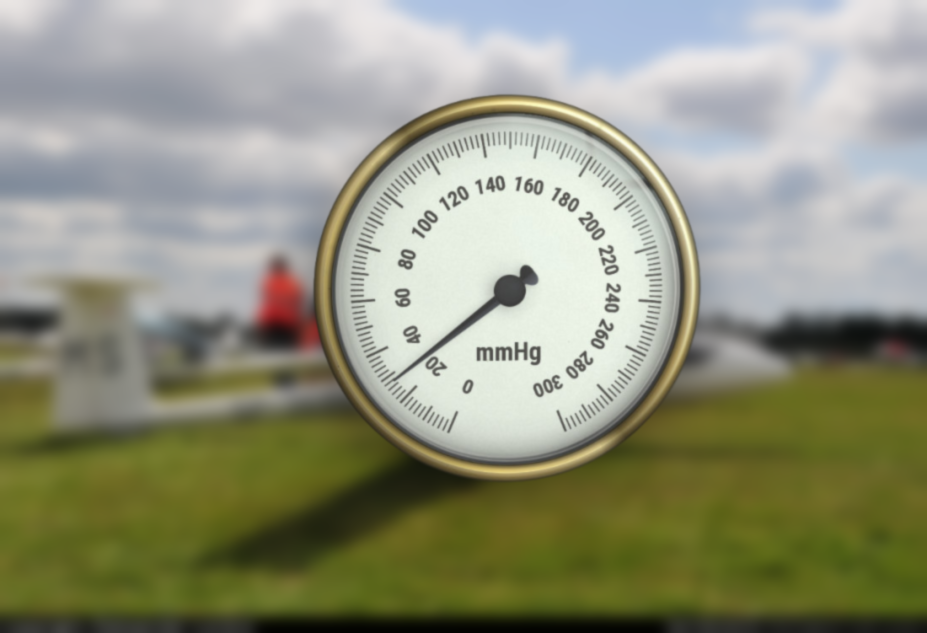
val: 28 mmHg
